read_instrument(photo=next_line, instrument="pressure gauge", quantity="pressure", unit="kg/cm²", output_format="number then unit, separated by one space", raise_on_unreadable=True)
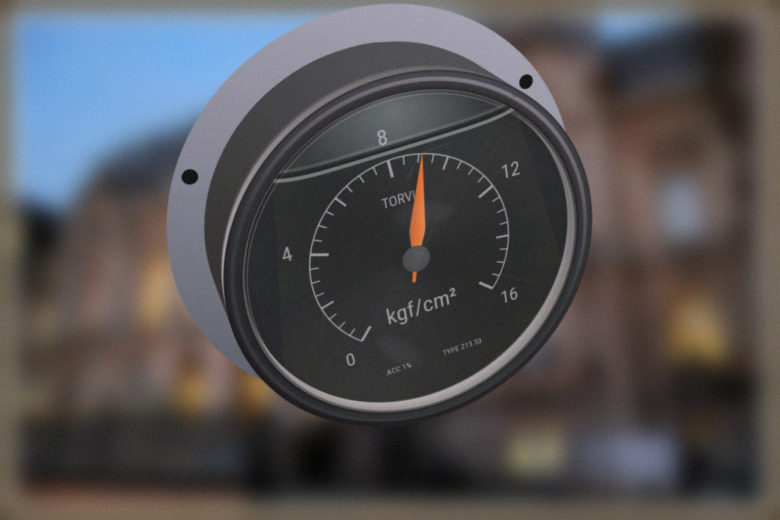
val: 9 kg/cm²
